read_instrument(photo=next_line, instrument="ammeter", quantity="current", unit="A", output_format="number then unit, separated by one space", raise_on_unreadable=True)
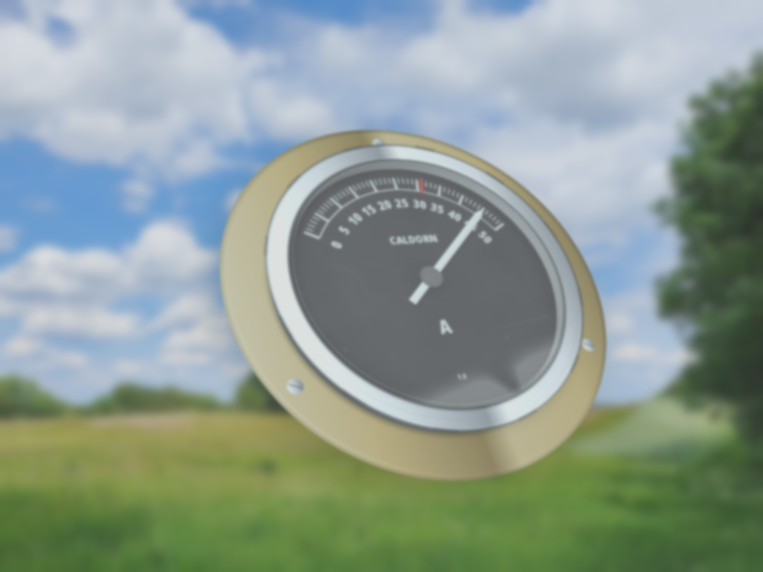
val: 45 A
